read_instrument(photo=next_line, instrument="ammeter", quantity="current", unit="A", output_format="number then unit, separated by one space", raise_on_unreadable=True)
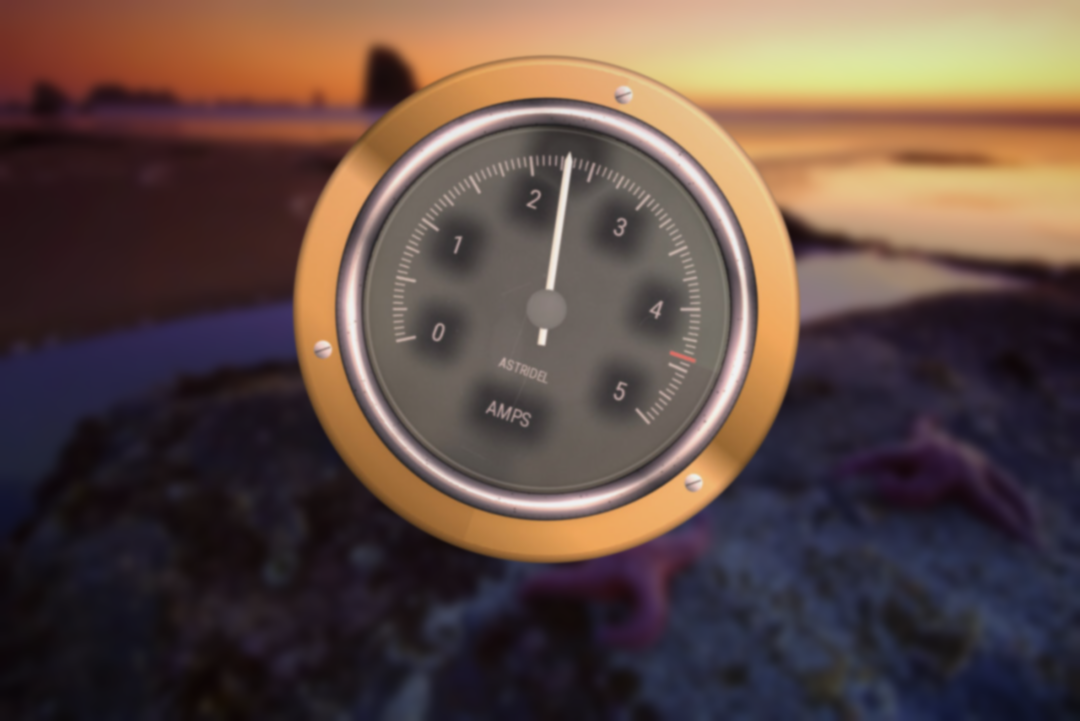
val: 2.3 A
